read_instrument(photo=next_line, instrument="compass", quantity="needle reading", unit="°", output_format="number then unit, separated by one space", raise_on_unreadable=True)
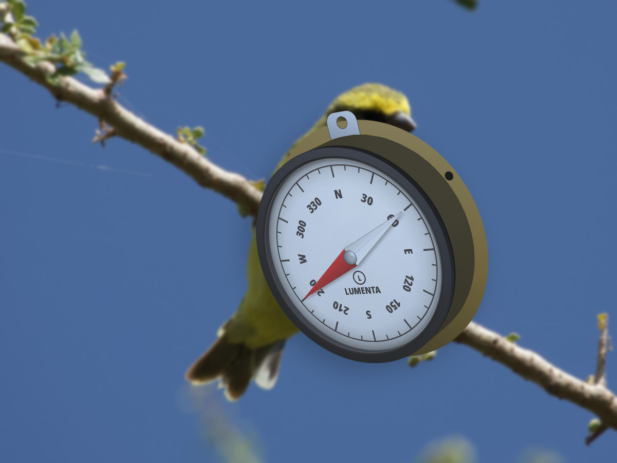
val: 240 °
